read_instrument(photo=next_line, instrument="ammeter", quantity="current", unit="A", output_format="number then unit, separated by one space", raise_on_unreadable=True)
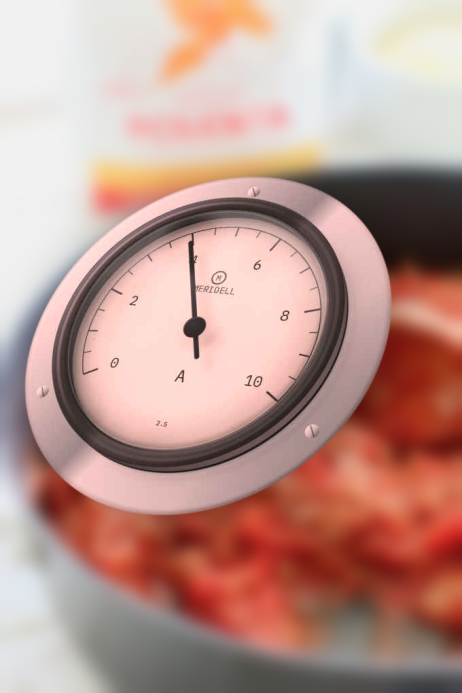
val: 4 A
